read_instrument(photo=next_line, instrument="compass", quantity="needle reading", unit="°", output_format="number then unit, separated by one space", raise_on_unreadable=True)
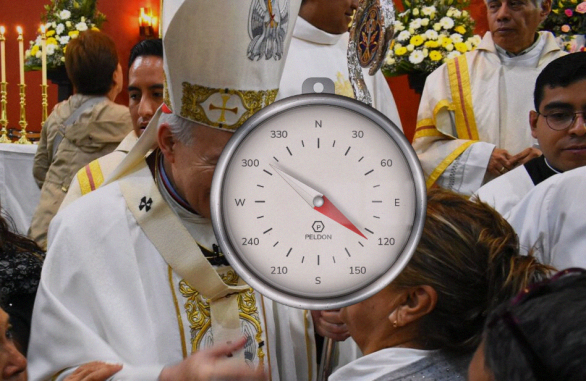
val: 127.5 °
